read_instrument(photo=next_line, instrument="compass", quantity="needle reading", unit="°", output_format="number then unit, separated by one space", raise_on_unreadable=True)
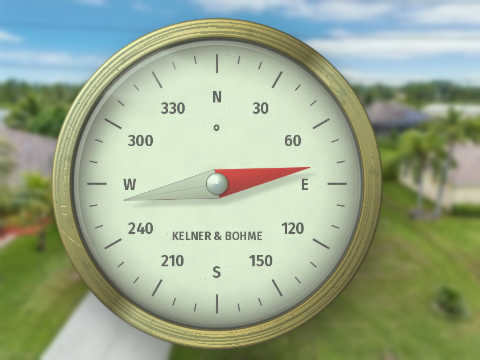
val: 80 °
